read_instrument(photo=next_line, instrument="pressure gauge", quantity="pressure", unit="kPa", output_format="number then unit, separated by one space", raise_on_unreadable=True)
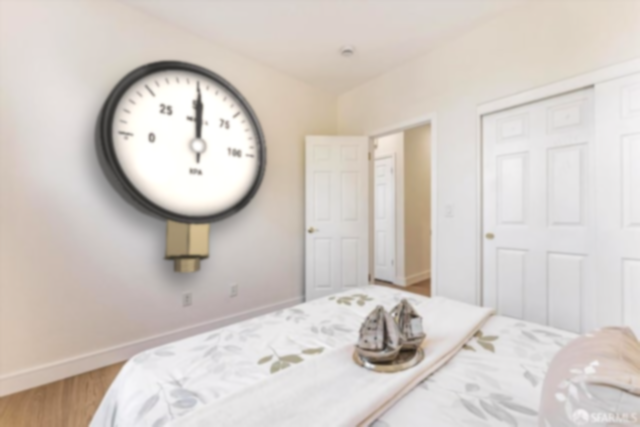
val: 50 kPa
